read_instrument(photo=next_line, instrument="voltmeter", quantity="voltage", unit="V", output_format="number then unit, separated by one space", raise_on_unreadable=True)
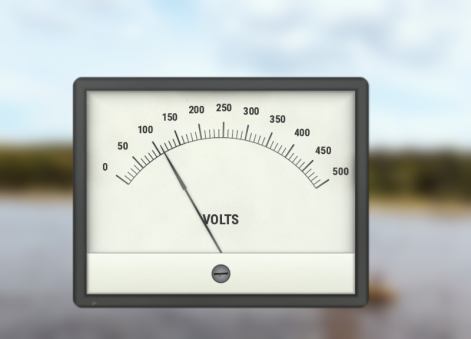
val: 110 V
